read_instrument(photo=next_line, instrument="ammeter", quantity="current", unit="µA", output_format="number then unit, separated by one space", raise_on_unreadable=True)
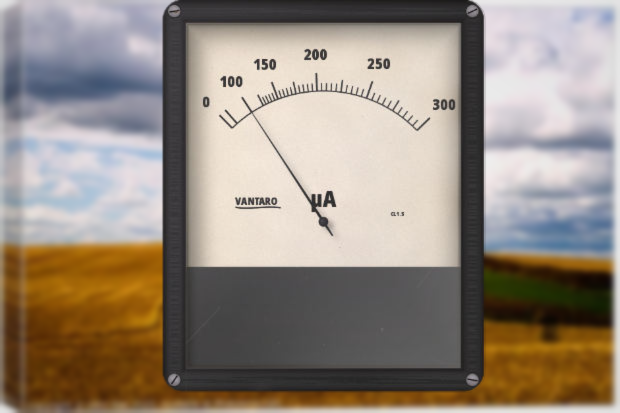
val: 100 µA
